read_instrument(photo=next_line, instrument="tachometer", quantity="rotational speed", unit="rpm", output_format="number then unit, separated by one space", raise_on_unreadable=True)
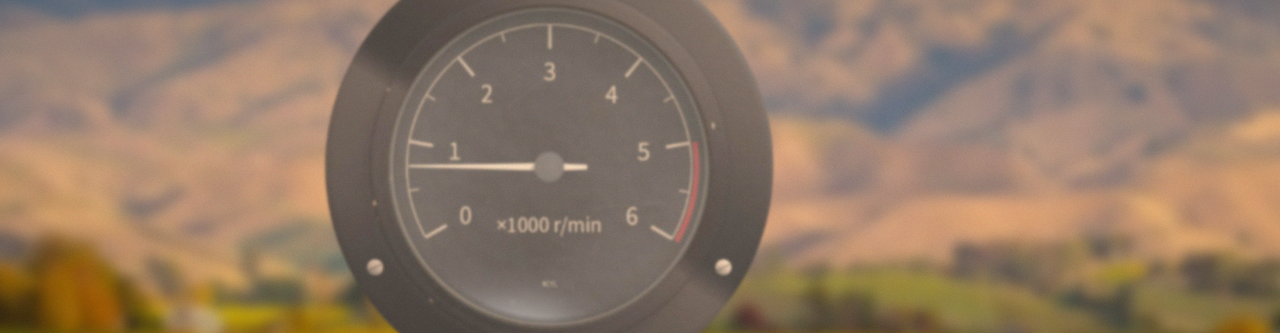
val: 750 rpm
